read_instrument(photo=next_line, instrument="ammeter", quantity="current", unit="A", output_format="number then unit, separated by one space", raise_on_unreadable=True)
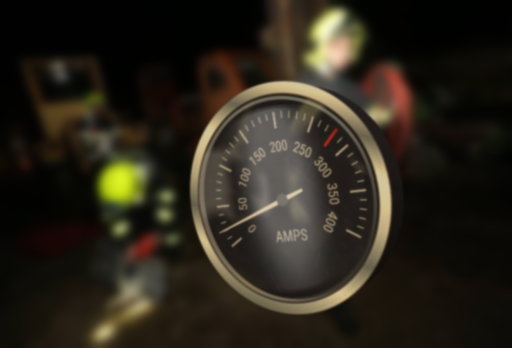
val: 20 A
